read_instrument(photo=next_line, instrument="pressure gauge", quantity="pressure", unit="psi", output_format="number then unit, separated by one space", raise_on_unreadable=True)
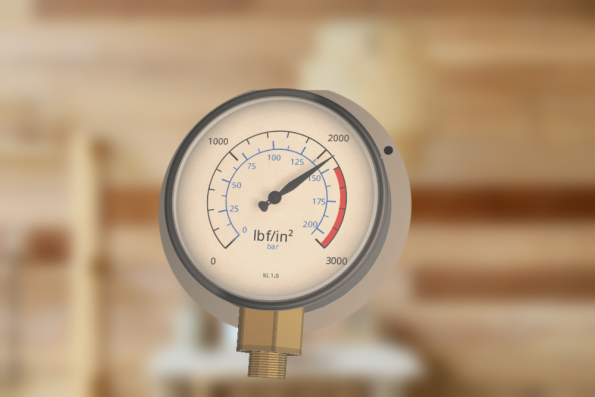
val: 2100 psi
